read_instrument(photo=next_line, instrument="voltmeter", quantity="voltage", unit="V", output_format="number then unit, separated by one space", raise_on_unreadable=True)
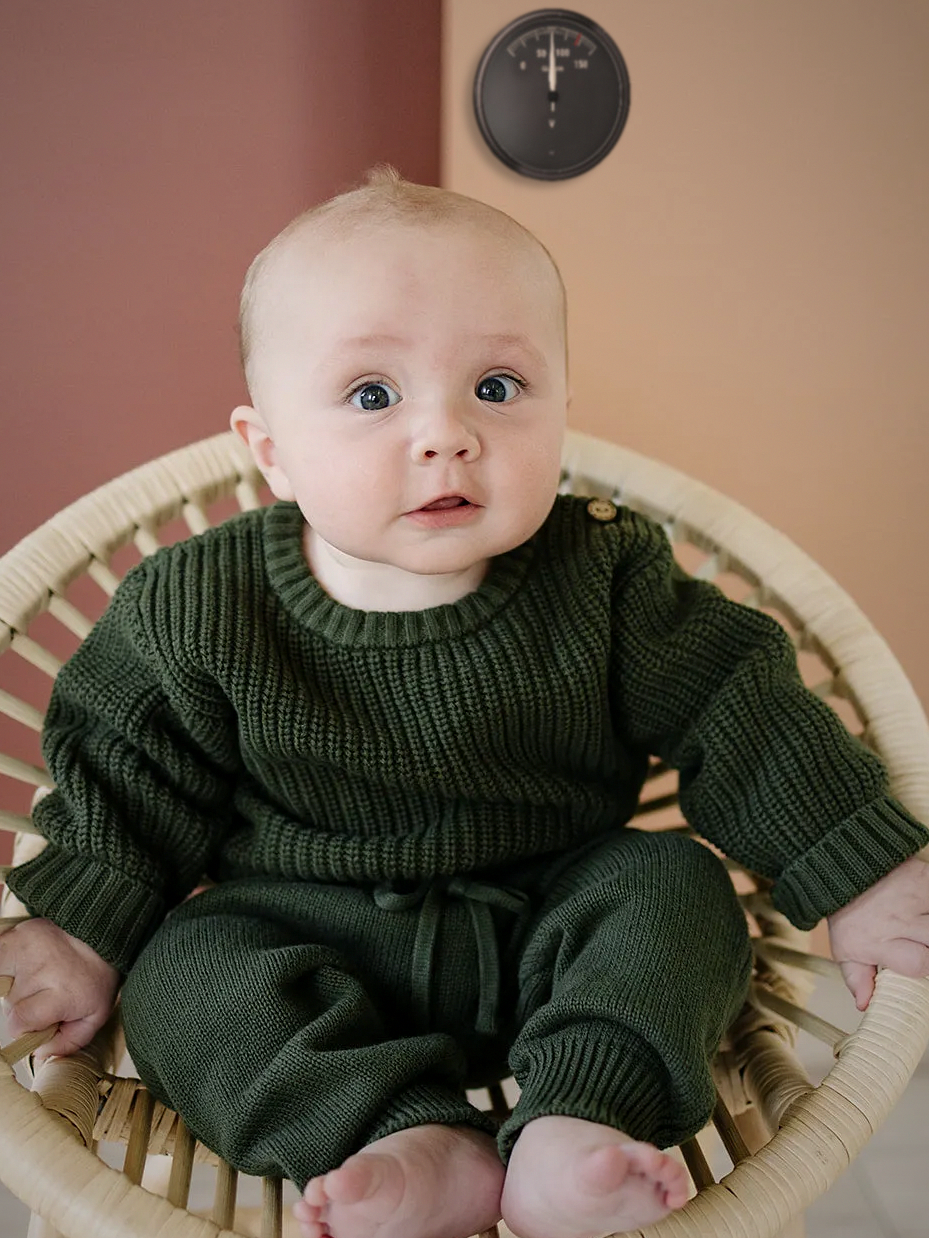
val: 75 V
